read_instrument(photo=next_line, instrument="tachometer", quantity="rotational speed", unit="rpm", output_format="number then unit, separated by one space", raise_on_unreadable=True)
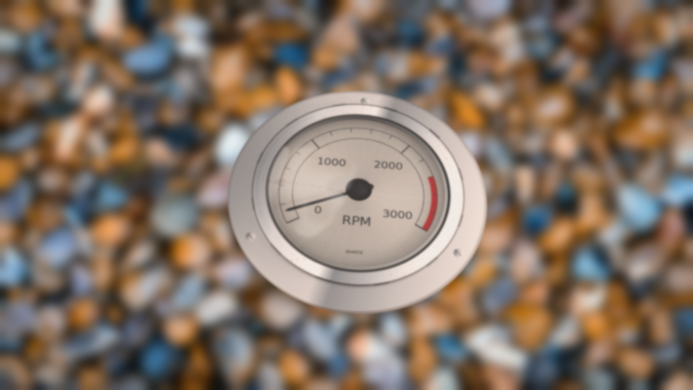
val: 100 rpm
